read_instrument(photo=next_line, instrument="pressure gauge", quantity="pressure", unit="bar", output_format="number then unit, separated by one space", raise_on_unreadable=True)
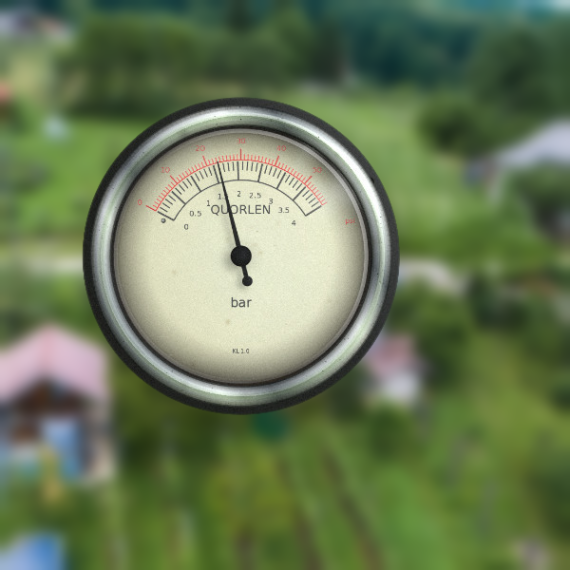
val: 1.6 bar
